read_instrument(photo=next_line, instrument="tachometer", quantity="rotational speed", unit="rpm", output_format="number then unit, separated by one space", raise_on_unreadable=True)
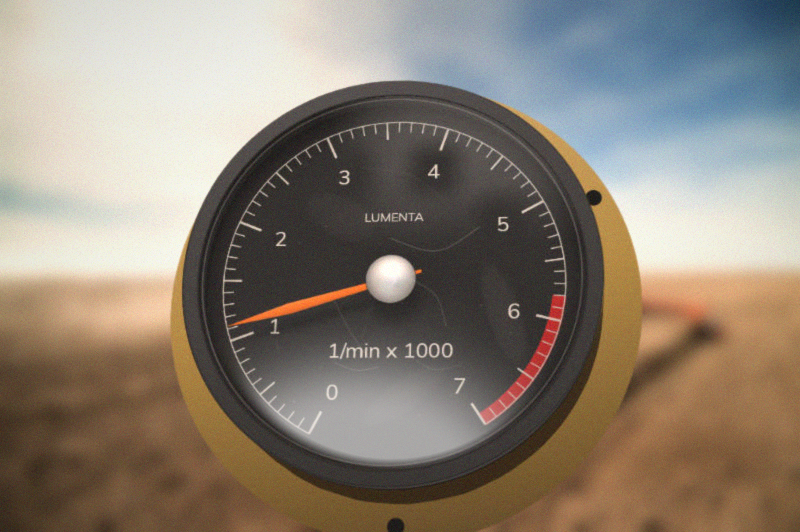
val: 1100 rpm
